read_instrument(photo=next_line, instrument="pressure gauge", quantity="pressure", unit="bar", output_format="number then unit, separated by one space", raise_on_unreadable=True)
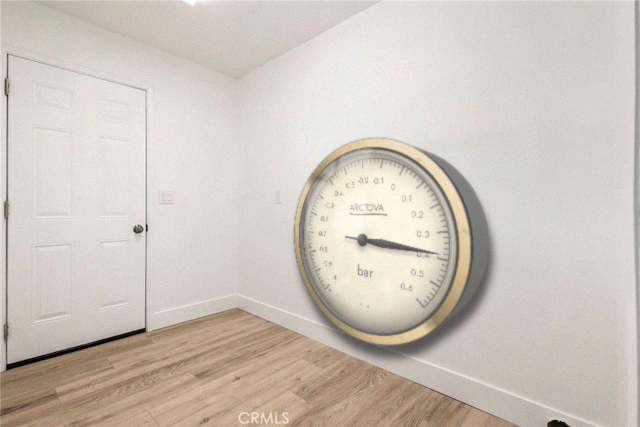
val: 0.38 bar
